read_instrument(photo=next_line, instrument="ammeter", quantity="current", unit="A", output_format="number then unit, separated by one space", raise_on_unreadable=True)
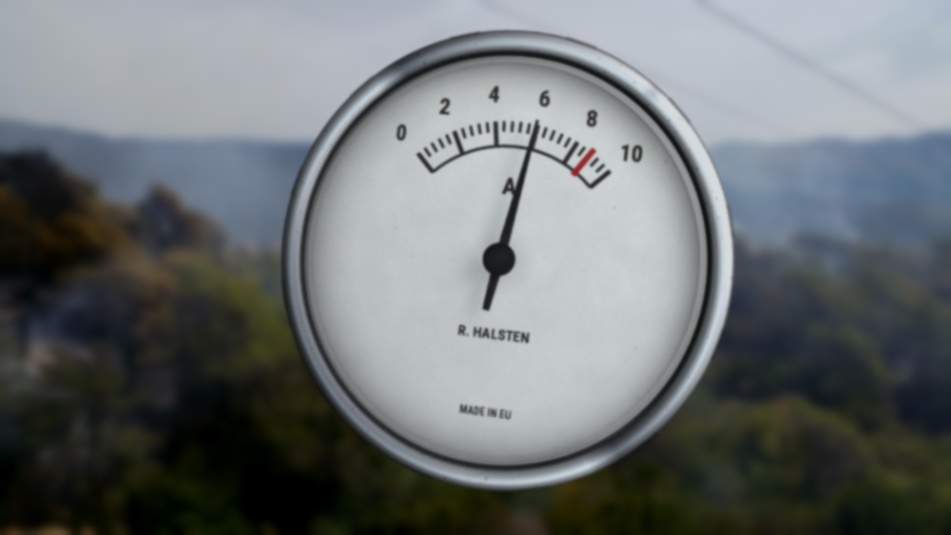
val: 6 A
